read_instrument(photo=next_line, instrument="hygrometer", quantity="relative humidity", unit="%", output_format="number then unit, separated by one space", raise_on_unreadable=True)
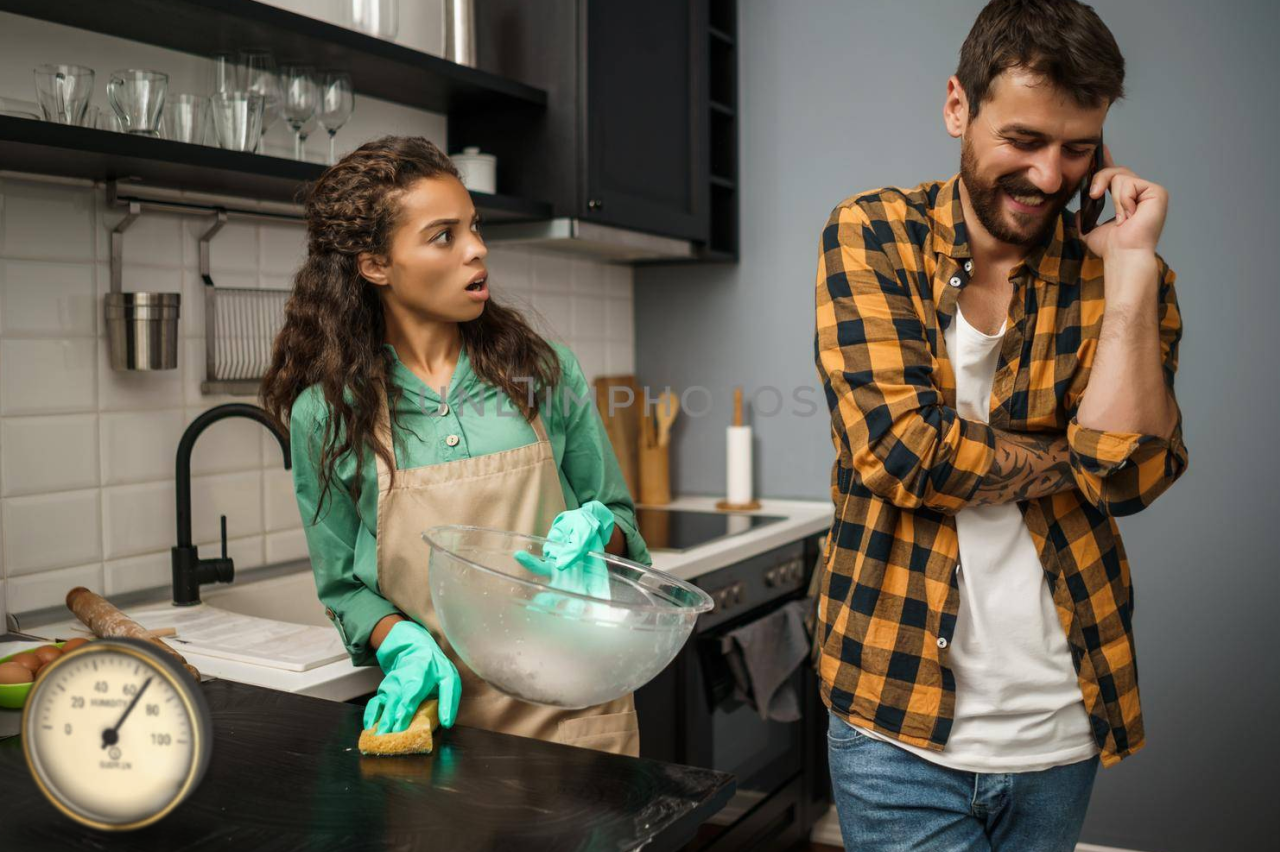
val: 68 %
